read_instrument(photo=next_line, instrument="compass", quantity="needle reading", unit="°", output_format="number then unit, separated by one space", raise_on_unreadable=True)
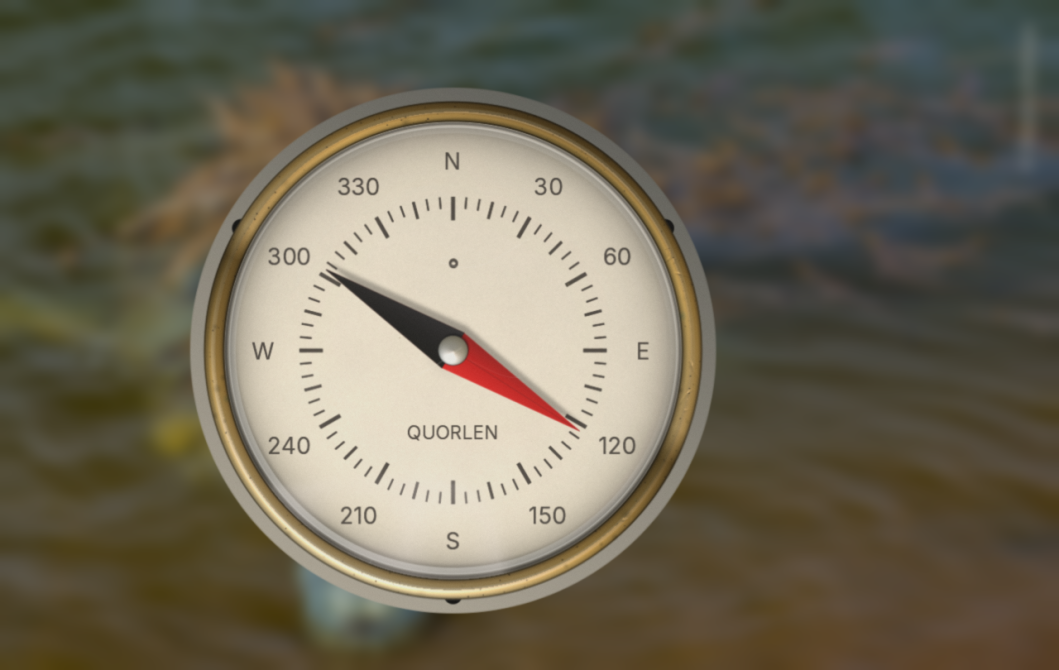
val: 122.5 °
